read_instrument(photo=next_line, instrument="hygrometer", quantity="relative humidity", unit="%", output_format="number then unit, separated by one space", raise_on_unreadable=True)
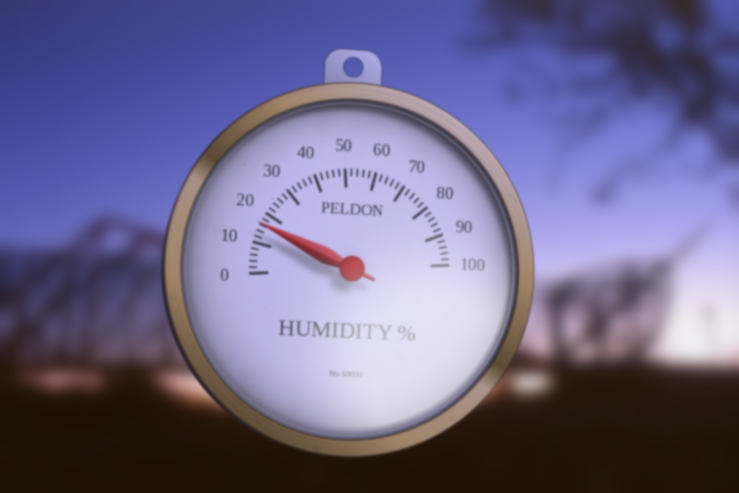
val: 16 %
